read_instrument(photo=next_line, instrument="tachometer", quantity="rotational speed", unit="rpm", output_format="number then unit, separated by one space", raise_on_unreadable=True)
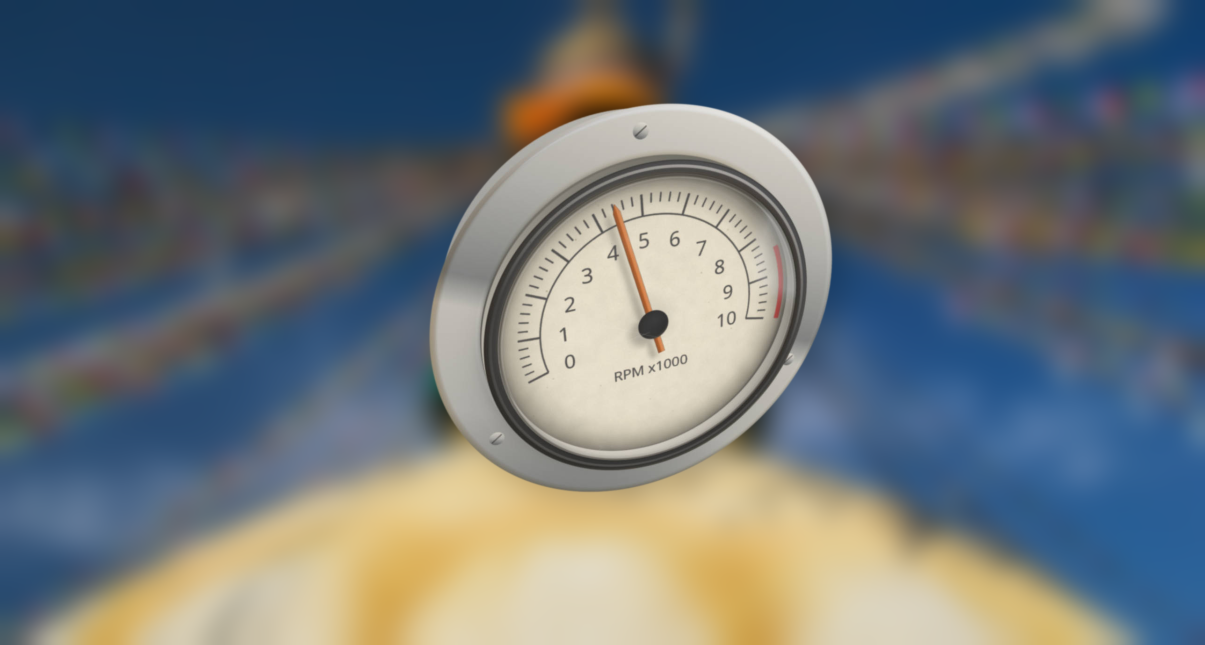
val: 4400 rpm
